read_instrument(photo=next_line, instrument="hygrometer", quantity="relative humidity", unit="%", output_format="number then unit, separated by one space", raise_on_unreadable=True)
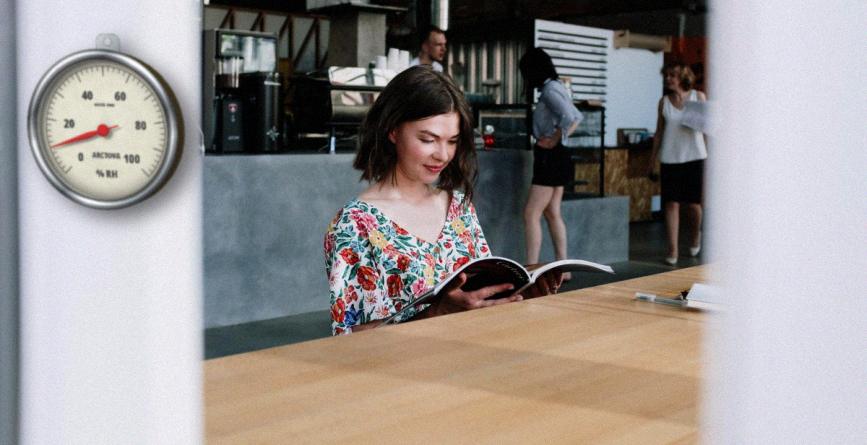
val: 10 %
